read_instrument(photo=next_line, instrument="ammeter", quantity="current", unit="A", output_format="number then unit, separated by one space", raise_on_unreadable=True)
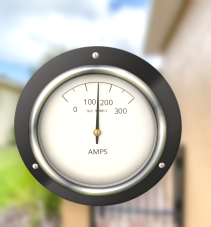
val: 150 A
